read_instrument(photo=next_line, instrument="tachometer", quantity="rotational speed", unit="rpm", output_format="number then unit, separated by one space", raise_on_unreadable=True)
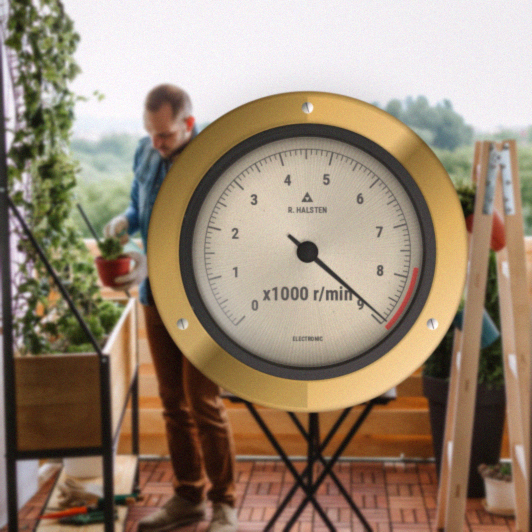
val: 8900 rpm
